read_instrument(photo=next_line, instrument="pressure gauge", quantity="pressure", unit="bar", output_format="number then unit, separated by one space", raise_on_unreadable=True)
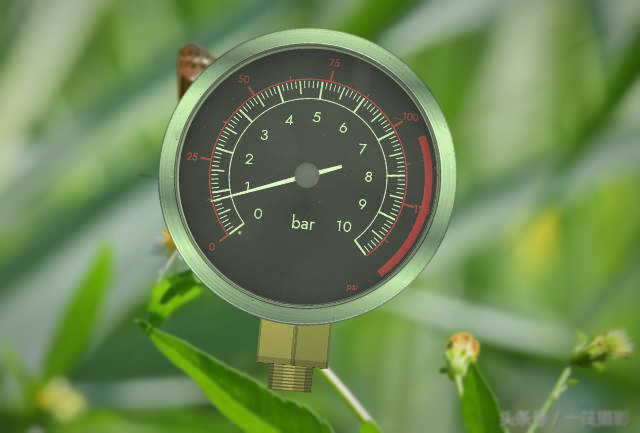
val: 0.8 bar
